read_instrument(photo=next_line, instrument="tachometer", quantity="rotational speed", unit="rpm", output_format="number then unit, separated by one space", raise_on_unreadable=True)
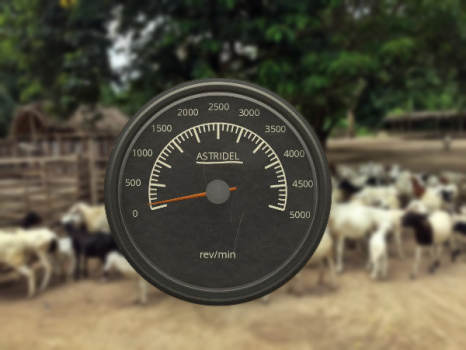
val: 100 rpm
